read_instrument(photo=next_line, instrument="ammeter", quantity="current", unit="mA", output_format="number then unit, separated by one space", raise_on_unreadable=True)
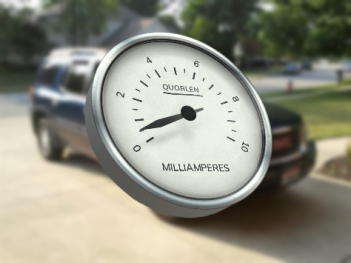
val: 0.5 mA
